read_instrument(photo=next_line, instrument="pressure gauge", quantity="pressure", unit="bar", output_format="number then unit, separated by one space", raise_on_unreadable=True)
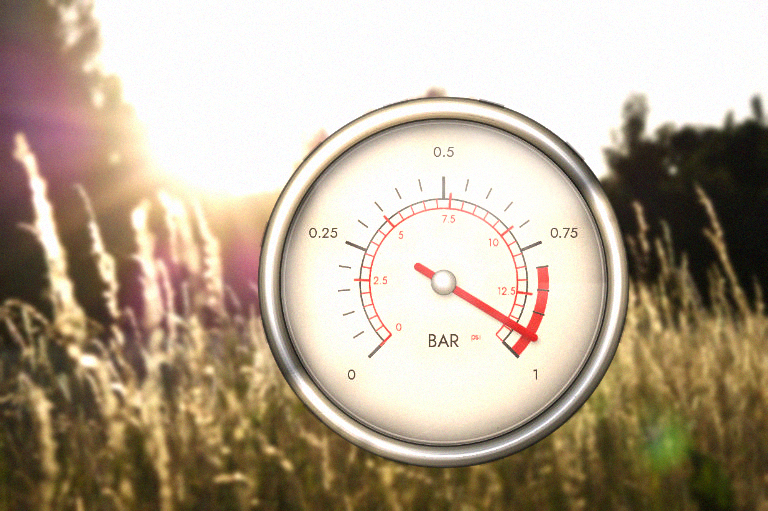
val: 0.95 bar
